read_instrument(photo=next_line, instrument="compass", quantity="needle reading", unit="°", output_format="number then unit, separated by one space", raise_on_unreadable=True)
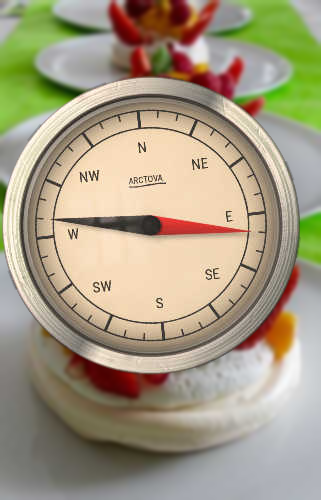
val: 100 °
